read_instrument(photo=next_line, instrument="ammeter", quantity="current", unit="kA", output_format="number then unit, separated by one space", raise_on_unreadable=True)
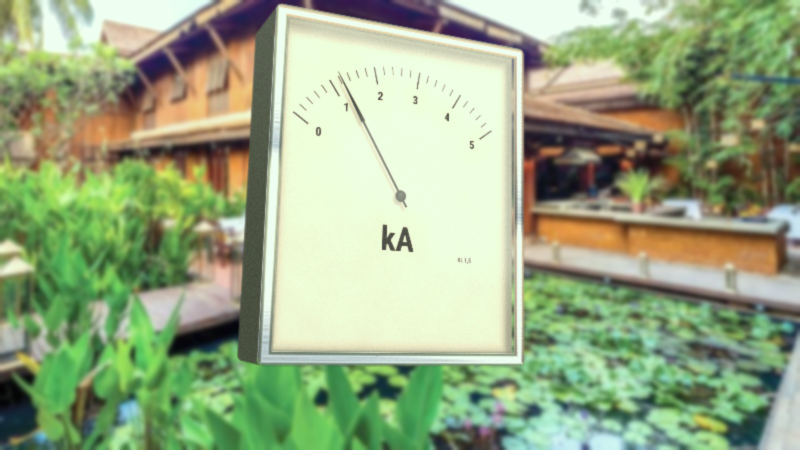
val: 1.2 kA
